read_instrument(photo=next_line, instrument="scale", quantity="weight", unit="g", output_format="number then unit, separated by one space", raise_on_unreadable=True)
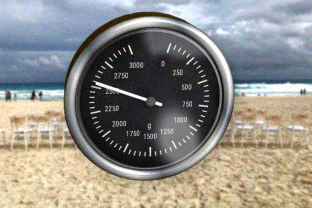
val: 2550 g
